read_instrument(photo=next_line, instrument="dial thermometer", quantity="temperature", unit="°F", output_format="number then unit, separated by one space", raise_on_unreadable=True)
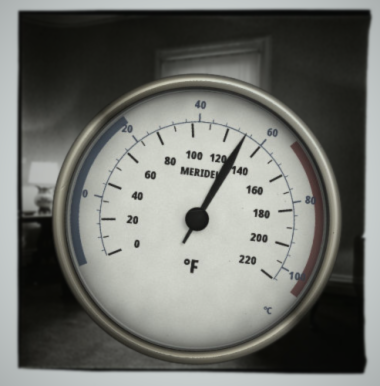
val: 130 °F
